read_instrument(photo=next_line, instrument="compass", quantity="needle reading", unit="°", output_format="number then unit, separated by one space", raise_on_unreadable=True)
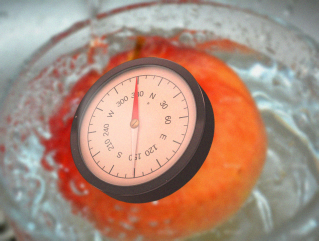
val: 330 °
